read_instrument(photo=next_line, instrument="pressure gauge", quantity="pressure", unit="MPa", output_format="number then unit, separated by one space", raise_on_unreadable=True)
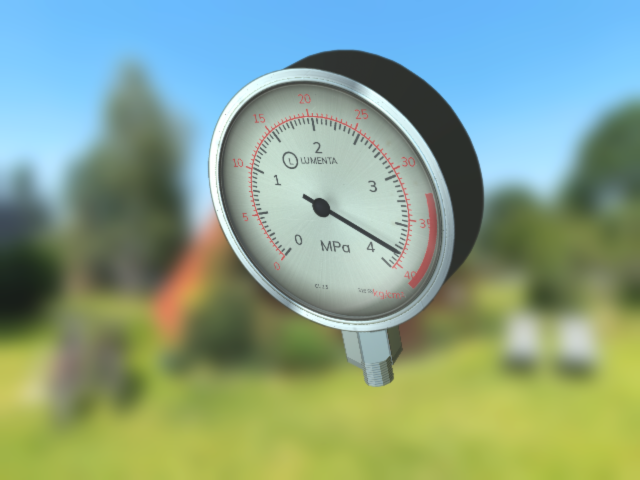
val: 3.75 MPa
